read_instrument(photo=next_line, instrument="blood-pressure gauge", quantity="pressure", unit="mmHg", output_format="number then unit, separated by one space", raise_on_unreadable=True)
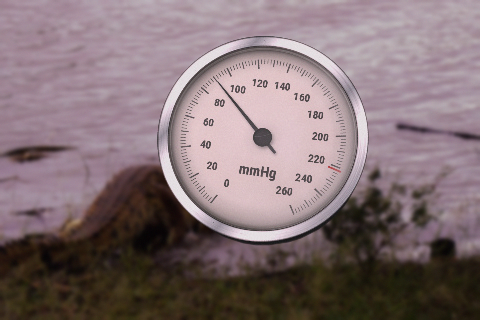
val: 90 mmHg
